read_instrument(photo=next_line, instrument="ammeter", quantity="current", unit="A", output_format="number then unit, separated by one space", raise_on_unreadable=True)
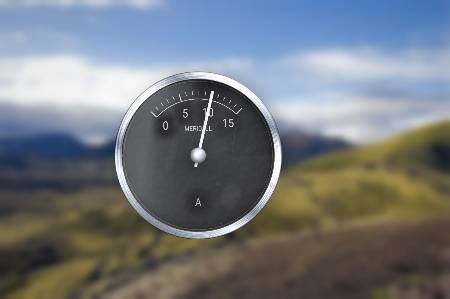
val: 10 A
